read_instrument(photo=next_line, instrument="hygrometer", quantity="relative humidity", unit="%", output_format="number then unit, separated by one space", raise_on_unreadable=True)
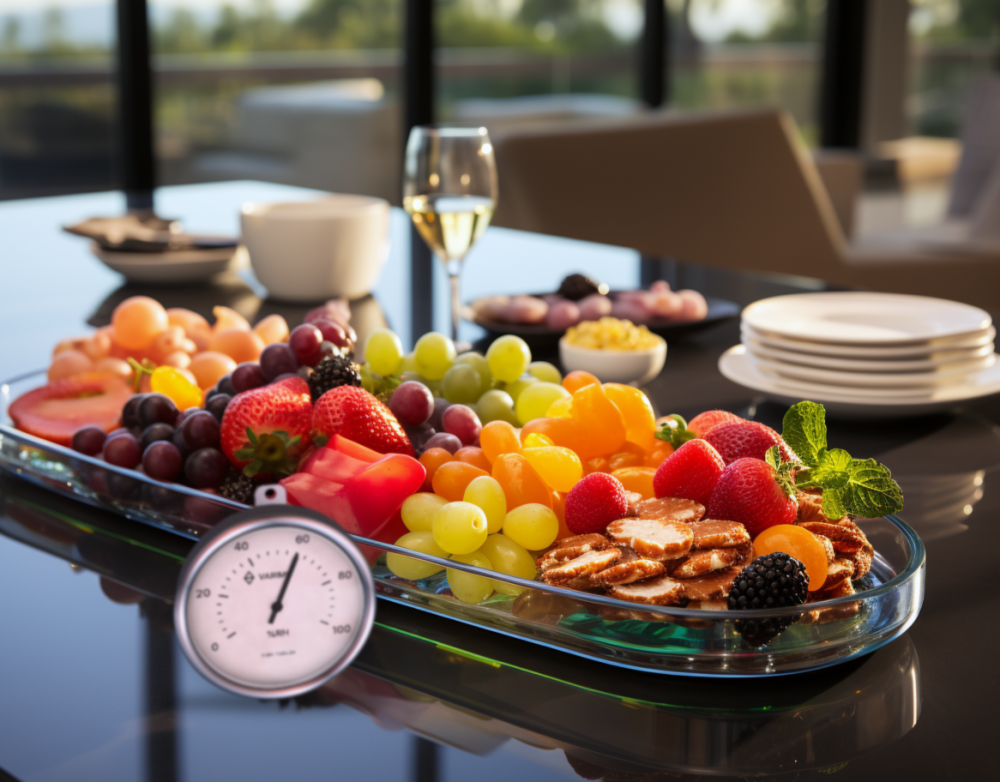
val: 60 %
